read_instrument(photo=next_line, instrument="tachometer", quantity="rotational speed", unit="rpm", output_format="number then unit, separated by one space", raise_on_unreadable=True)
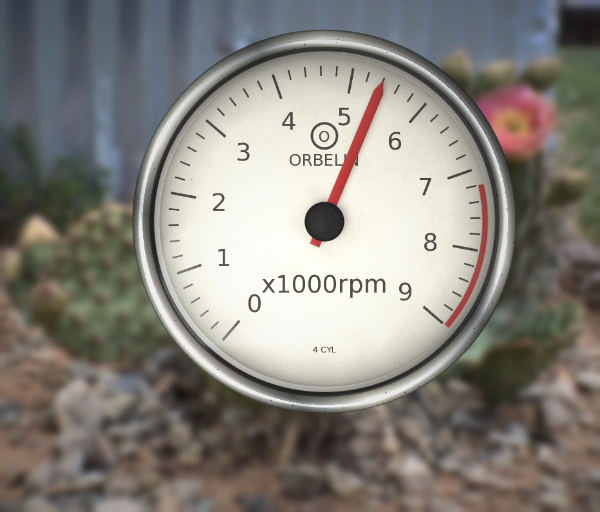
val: 5400 rpm
